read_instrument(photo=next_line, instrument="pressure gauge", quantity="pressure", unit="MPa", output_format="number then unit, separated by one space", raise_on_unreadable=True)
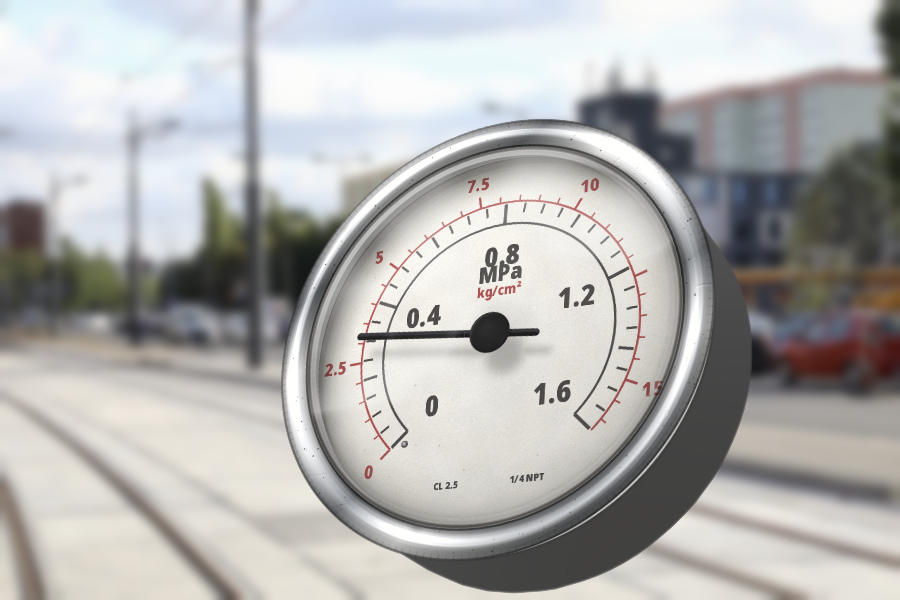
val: 0.3 MPa
